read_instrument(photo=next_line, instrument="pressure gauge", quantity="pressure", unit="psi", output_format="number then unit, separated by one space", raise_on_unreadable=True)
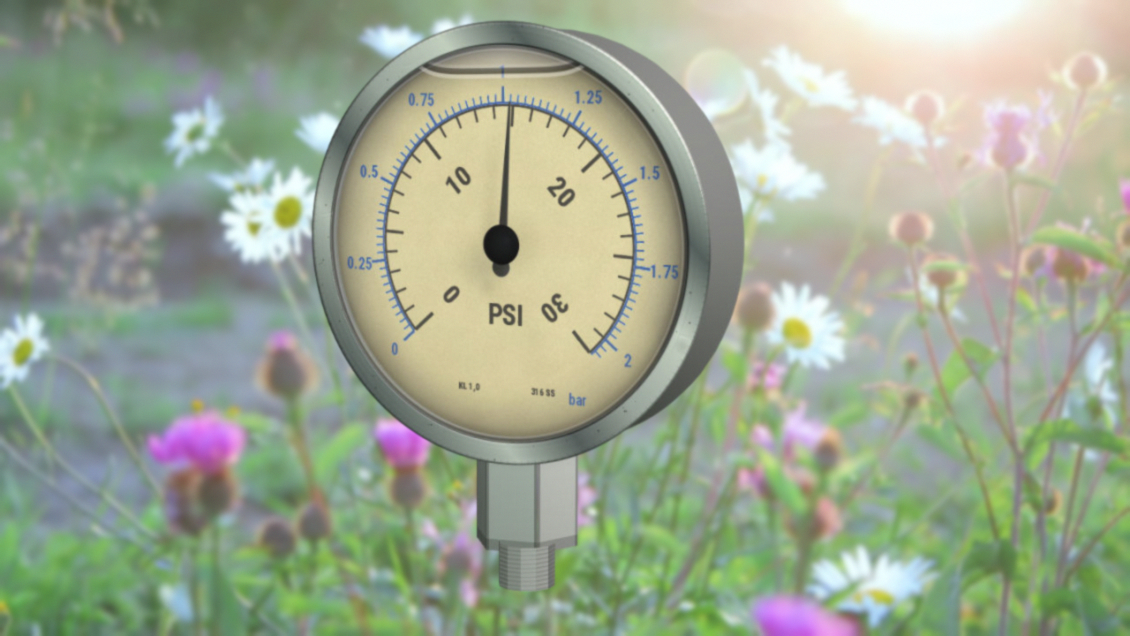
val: 15 psi
